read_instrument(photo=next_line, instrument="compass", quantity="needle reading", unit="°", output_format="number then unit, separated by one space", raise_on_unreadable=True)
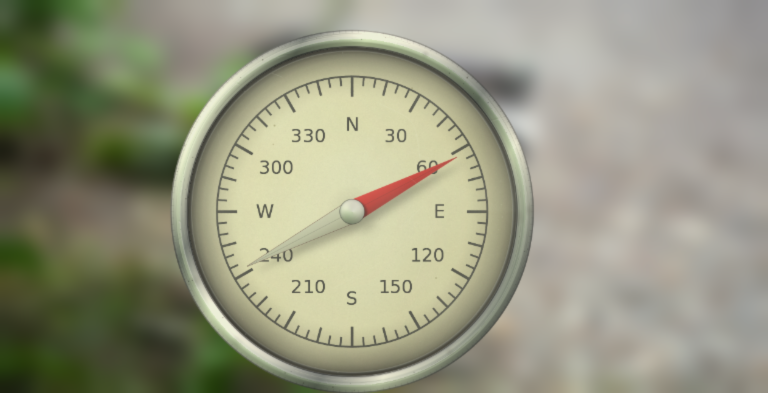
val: 62.5 °
